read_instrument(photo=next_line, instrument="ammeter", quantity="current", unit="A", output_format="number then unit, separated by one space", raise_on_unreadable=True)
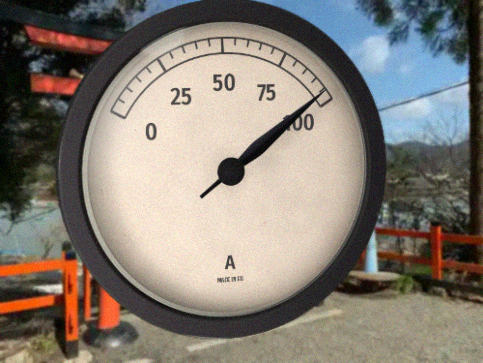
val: 95 A
